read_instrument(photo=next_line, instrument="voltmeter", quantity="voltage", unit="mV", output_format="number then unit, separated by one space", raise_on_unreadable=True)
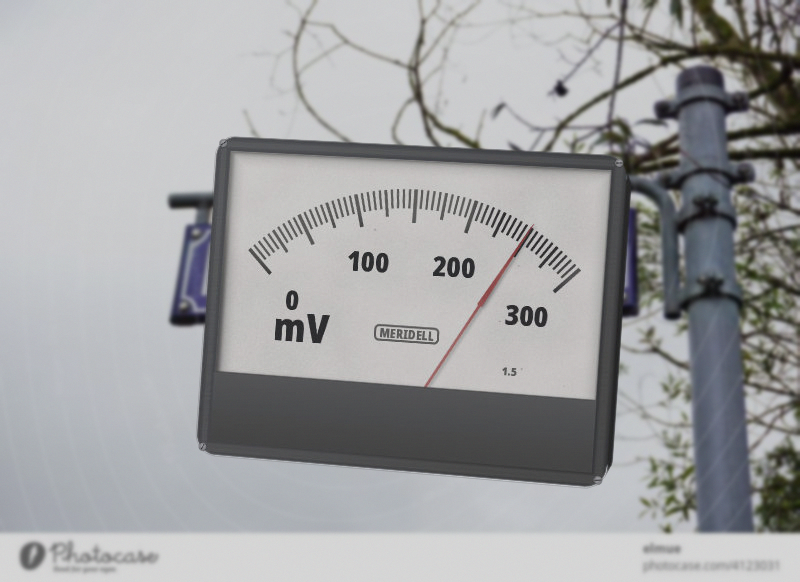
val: 250 mV
